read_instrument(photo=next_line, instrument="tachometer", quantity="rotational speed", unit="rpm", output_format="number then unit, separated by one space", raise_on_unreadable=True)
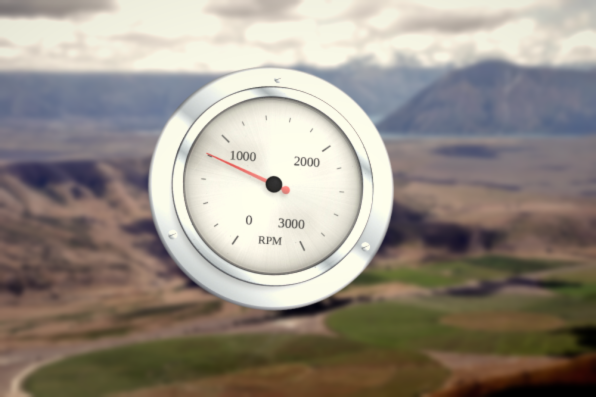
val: 800 rpm
